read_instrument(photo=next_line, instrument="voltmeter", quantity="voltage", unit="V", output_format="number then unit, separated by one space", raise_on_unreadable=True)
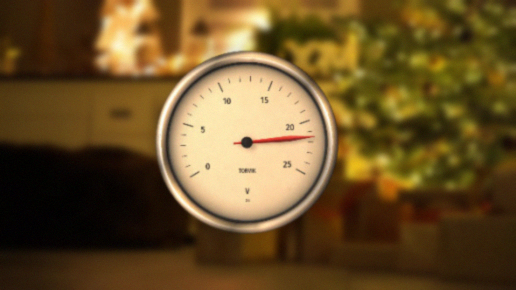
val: 21.5 V
